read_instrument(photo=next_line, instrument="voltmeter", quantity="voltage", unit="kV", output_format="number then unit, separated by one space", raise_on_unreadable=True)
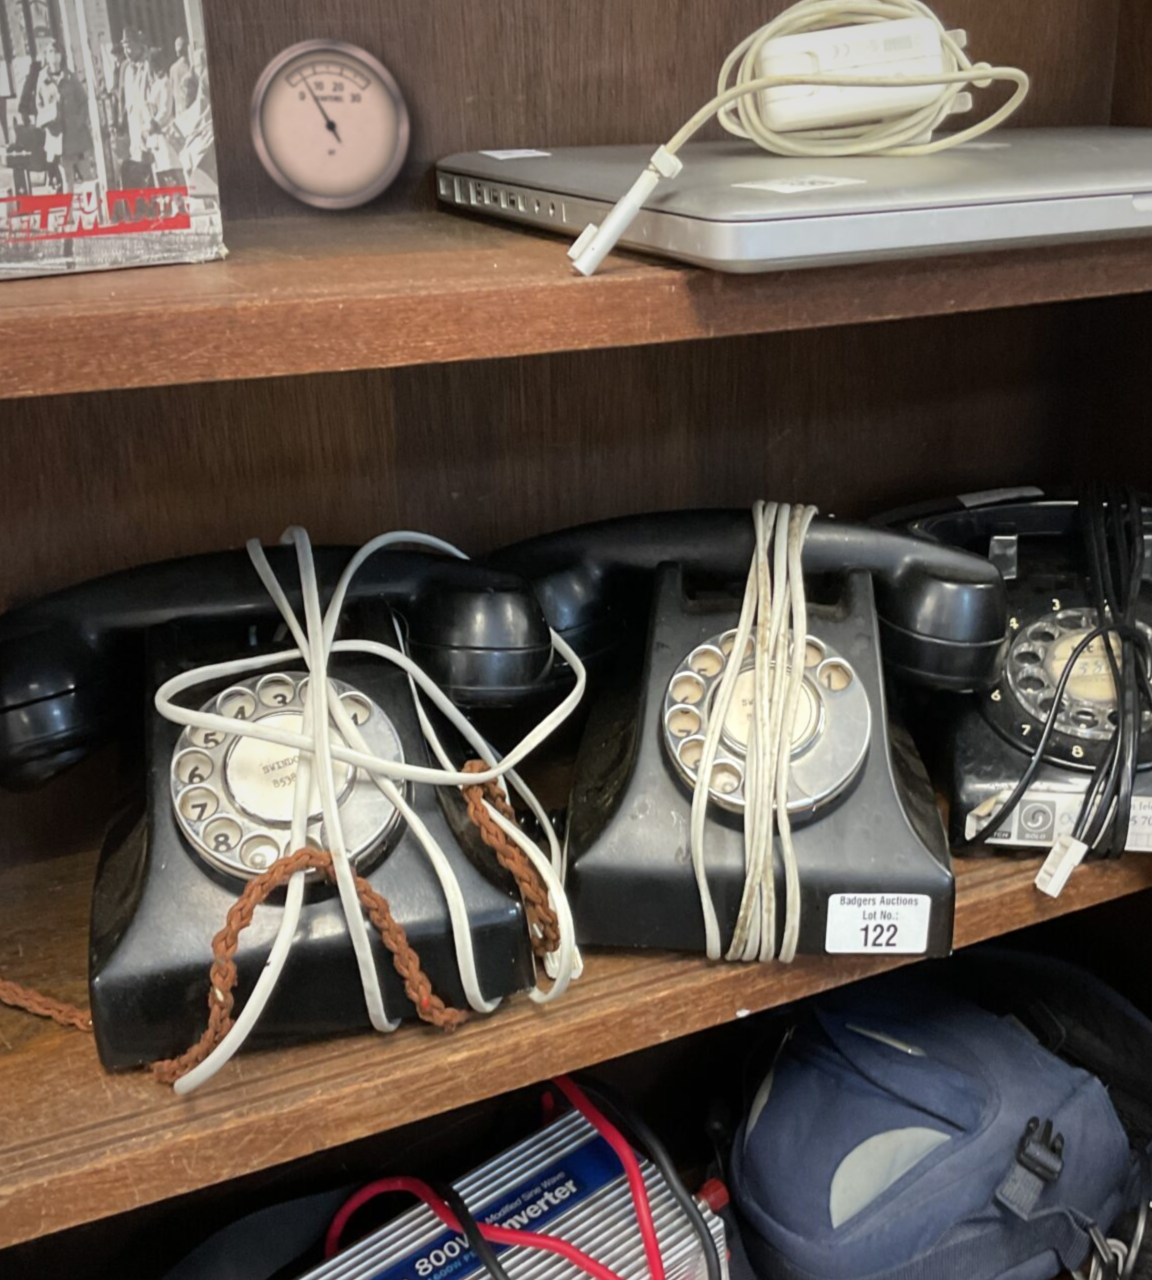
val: 5 kV
